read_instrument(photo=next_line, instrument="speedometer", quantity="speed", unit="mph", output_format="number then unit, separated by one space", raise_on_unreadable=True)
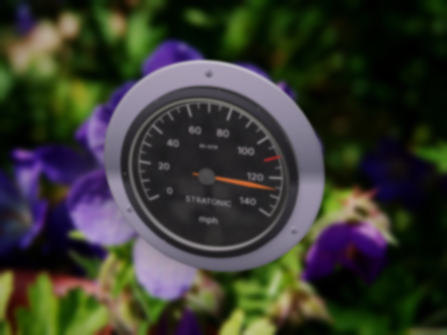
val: 125 mph
